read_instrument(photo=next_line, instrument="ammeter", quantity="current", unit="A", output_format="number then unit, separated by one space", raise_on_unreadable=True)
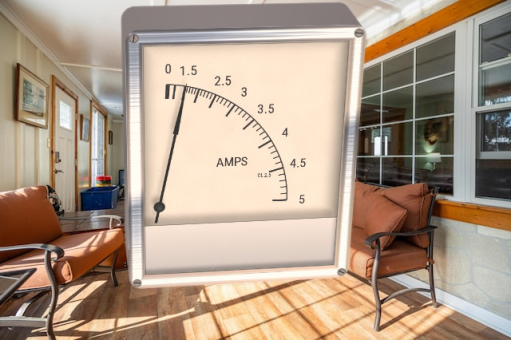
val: 1.5 A
